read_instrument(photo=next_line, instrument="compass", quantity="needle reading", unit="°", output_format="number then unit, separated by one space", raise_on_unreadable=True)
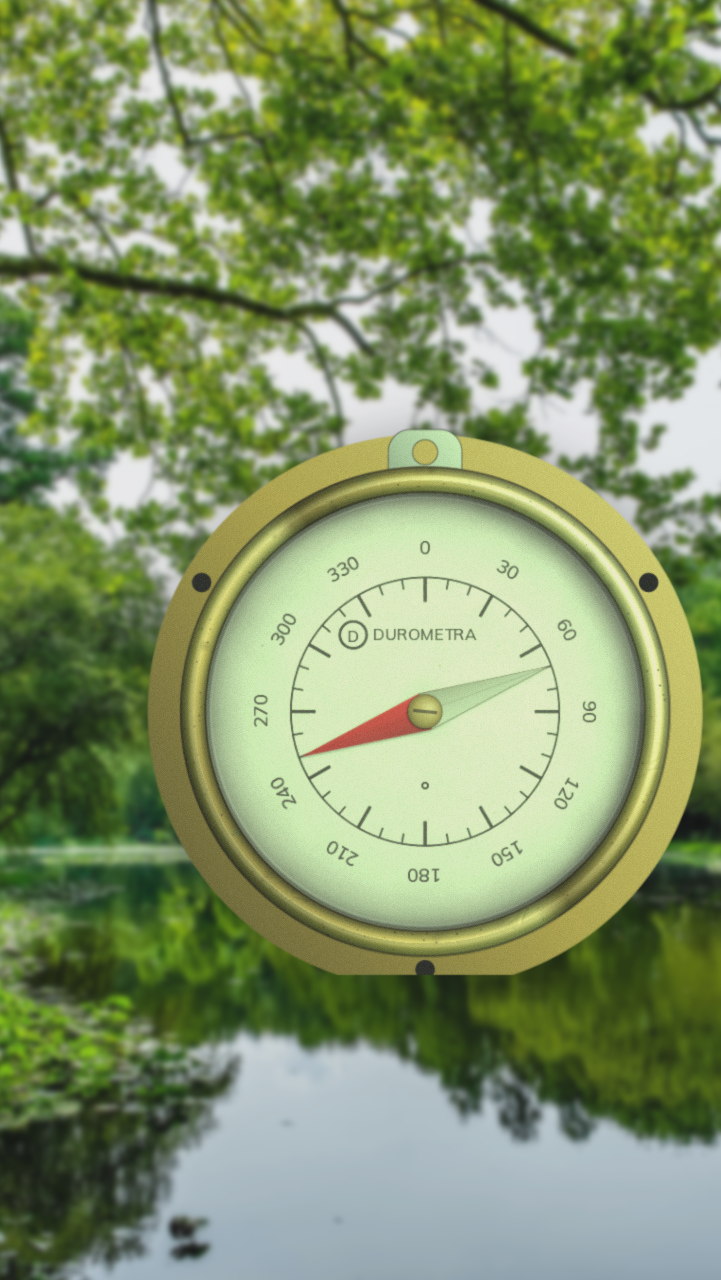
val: 250 °
